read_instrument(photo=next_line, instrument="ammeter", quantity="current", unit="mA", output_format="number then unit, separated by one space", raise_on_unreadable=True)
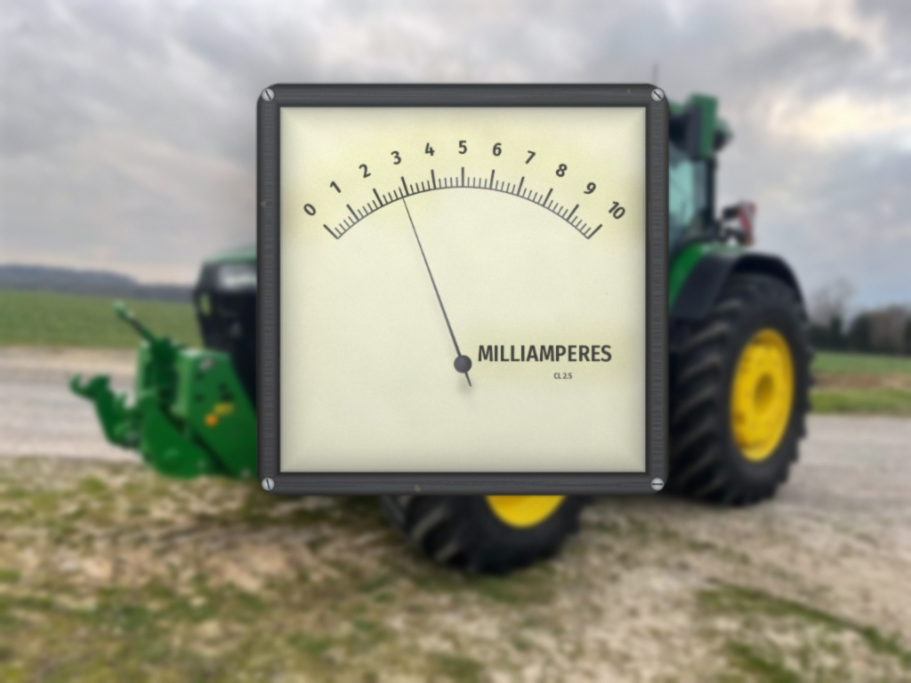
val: 2.8 mA
